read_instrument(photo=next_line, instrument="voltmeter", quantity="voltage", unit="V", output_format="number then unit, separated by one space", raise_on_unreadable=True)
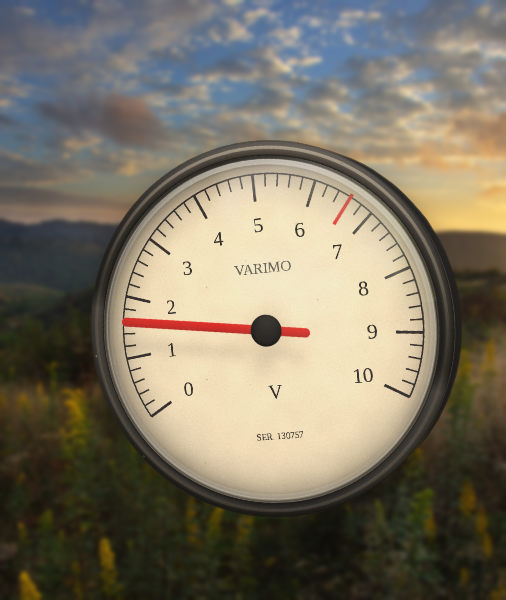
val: 1.6 V
